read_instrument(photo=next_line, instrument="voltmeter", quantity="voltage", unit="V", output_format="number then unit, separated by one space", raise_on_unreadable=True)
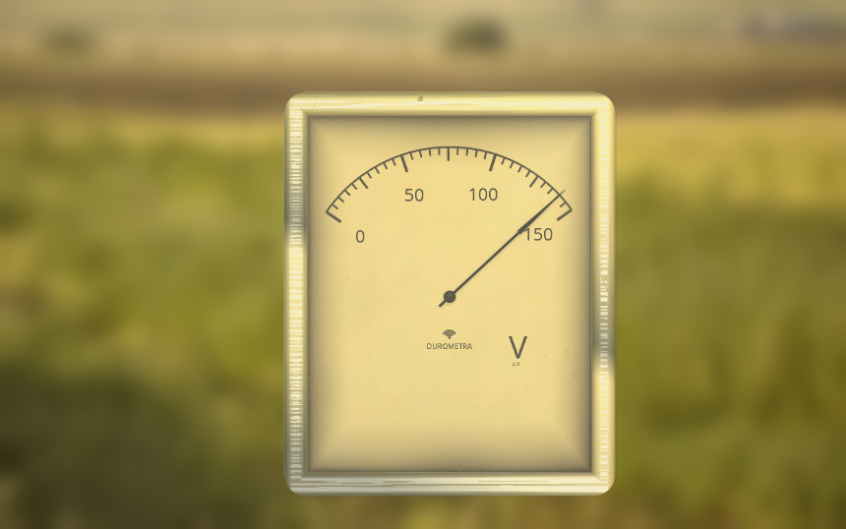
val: 140 V
